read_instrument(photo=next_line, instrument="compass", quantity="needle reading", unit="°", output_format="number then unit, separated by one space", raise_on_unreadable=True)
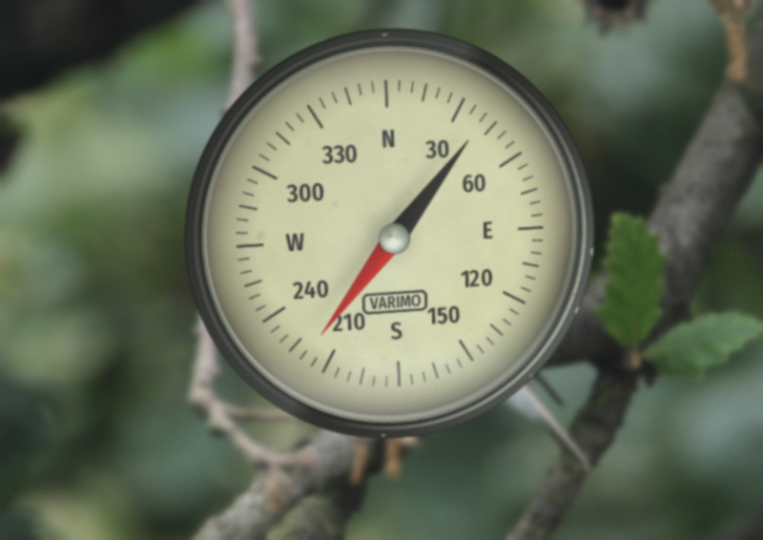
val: 220 °
